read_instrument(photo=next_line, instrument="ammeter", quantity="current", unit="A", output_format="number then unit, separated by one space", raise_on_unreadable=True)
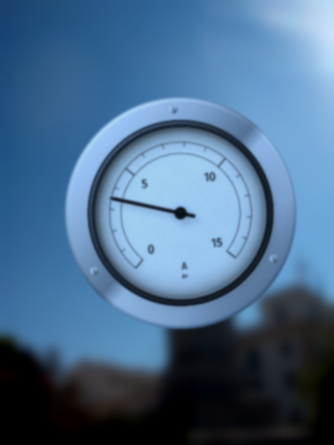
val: 3.5 A
